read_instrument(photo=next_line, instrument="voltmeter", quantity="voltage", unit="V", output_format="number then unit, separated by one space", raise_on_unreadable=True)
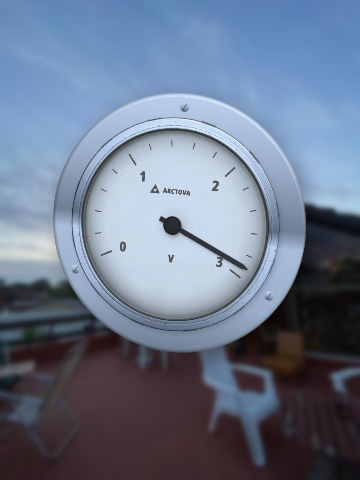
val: 2.9 V
